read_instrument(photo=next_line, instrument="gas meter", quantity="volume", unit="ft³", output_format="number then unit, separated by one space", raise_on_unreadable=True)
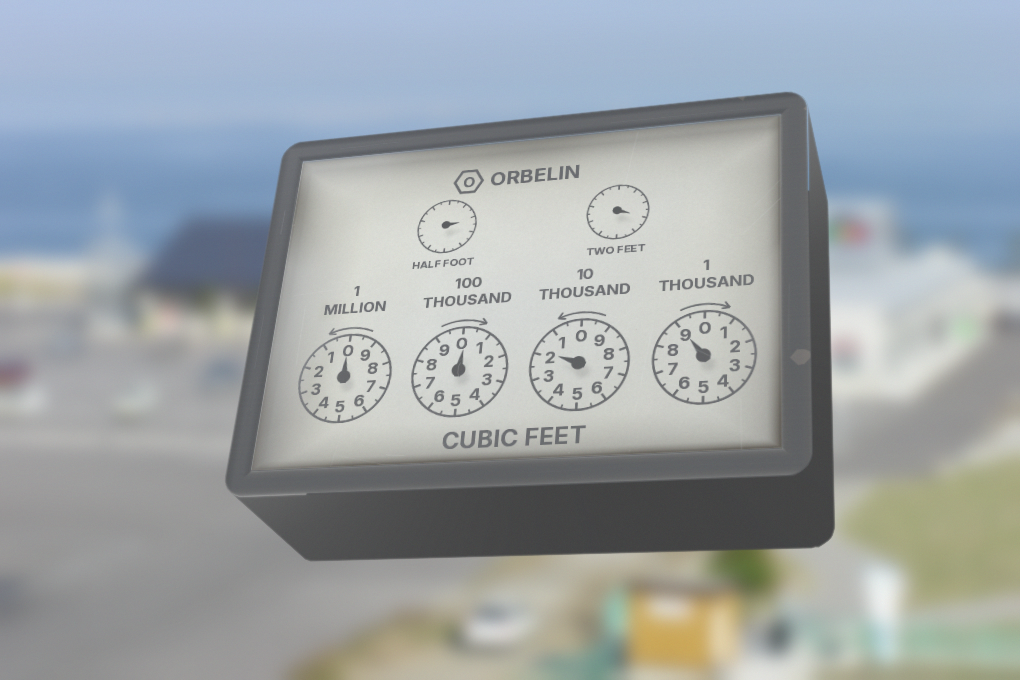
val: 1900 ft³
